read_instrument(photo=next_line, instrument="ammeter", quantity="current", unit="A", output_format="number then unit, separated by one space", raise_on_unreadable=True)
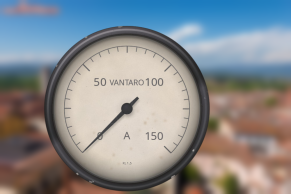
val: 0 A
